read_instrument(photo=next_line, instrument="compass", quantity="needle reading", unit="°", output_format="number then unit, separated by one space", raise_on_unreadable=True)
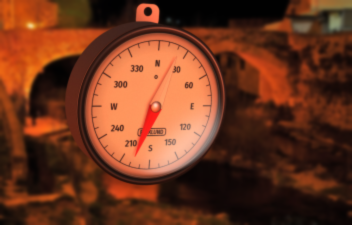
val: 200 °
